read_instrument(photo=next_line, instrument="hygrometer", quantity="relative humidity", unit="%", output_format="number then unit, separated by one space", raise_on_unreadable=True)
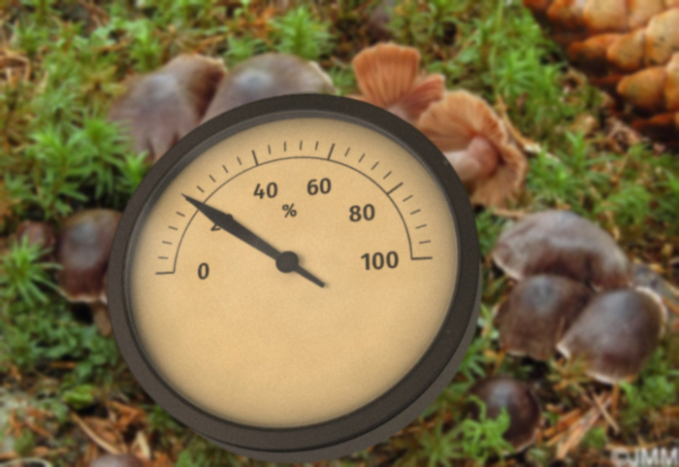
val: 20 %
